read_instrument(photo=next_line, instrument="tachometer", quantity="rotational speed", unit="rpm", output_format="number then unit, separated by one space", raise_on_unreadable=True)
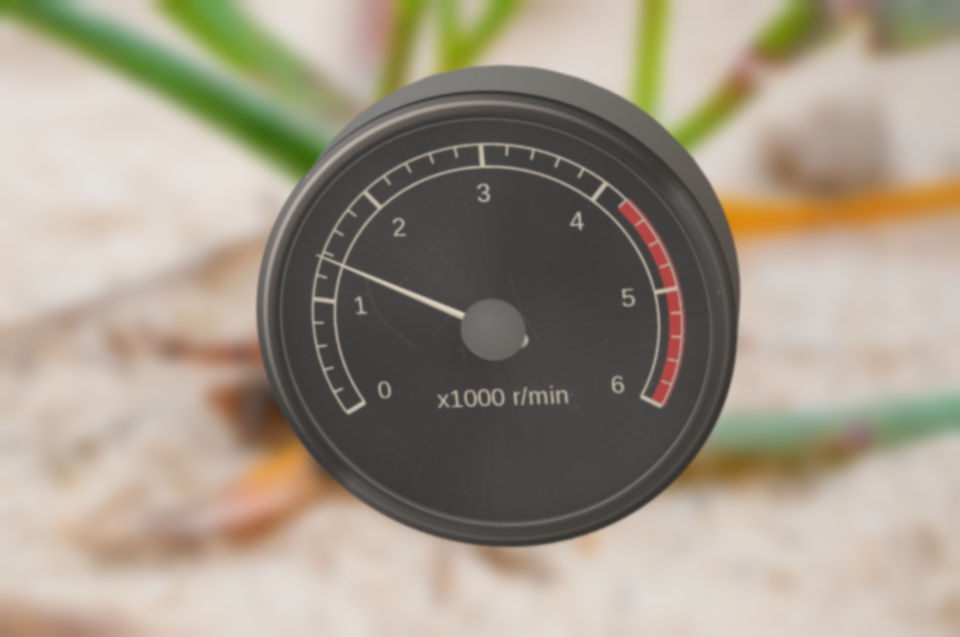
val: 1400 rpm
